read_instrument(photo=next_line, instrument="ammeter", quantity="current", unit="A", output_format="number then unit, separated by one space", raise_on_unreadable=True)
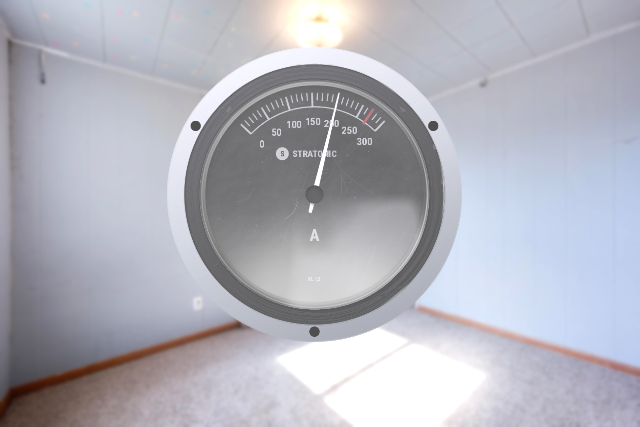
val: 200 A
